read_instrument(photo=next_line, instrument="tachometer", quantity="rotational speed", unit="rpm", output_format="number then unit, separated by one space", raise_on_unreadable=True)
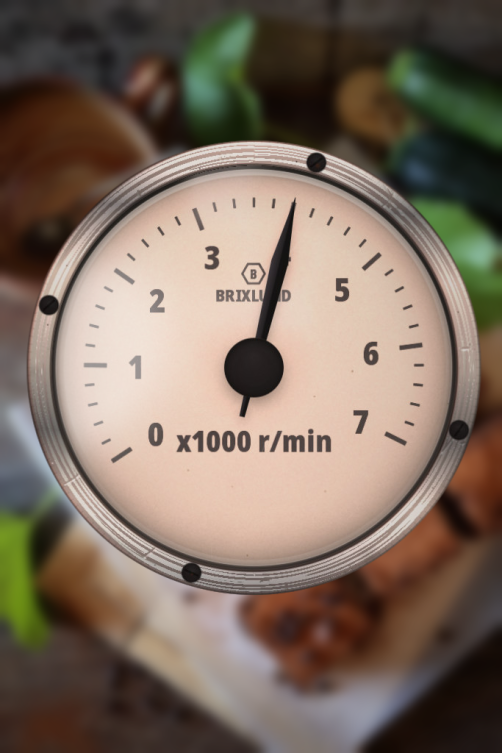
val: 4000 rpm
